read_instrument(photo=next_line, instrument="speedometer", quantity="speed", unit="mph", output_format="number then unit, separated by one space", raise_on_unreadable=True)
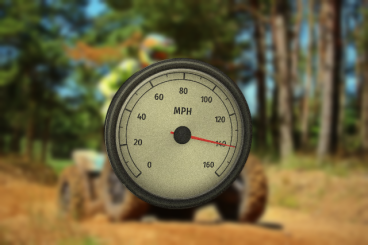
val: 140 mph
